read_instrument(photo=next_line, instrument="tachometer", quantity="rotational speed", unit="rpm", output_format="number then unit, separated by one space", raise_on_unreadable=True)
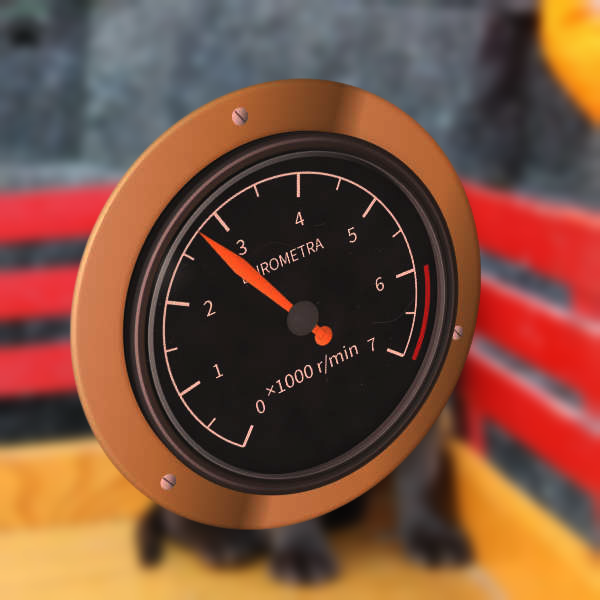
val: 2750 rpm
